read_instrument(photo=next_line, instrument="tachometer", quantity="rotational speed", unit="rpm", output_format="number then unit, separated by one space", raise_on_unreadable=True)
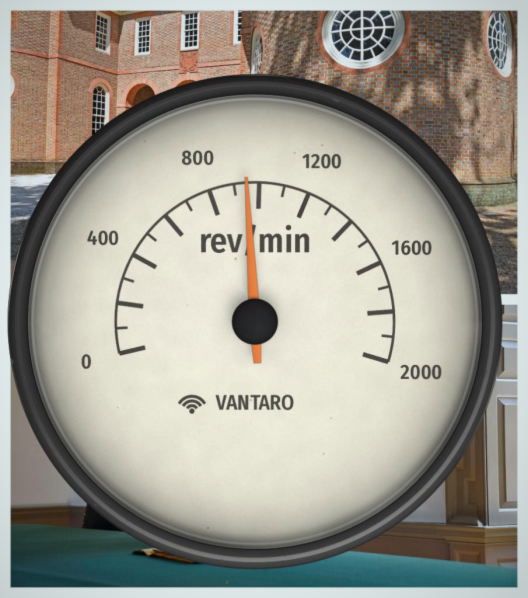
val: 950 rpm
